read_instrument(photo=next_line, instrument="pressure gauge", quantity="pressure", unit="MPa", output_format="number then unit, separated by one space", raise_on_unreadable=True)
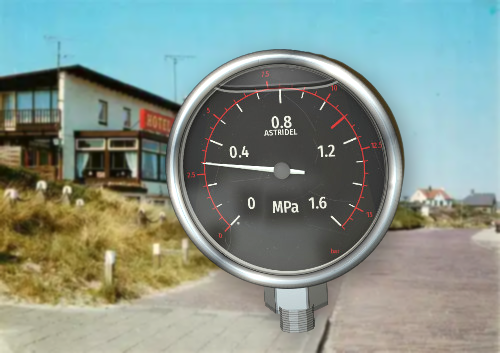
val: 0.3 MPa
